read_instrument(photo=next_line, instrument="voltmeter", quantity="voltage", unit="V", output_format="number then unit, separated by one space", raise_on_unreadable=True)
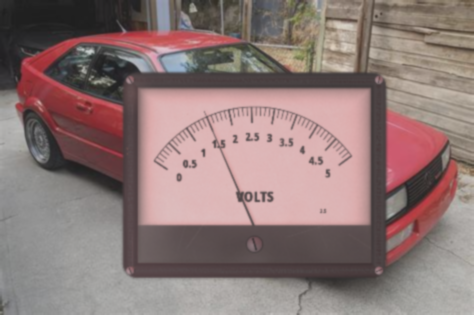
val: 1.5 V
